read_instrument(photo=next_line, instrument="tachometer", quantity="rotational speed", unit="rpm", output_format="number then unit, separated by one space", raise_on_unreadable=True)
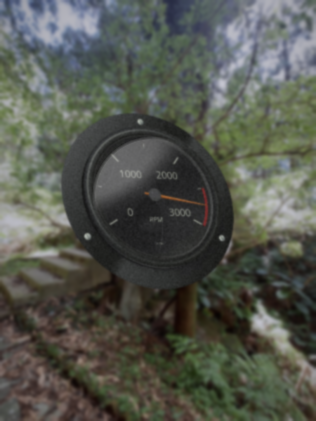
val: 2750 rpm
